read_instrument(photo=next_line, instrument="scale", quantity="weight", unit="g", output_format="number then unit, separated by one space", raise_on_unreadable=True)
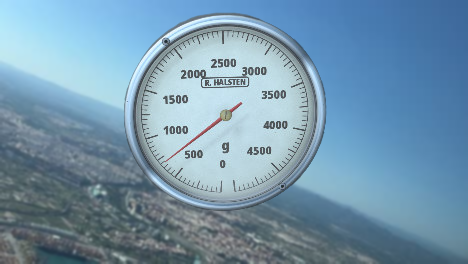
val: 700 g
